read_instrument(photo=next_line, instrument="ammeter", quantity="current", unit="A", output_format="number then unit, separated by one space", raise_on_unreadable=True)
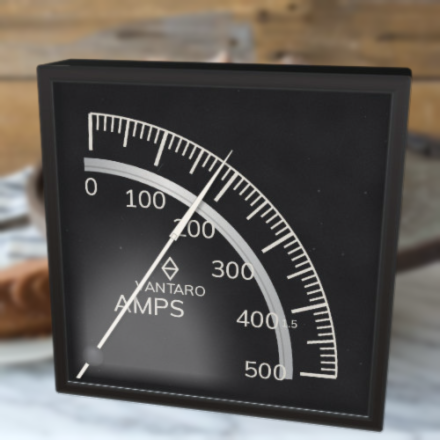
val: 180 A
